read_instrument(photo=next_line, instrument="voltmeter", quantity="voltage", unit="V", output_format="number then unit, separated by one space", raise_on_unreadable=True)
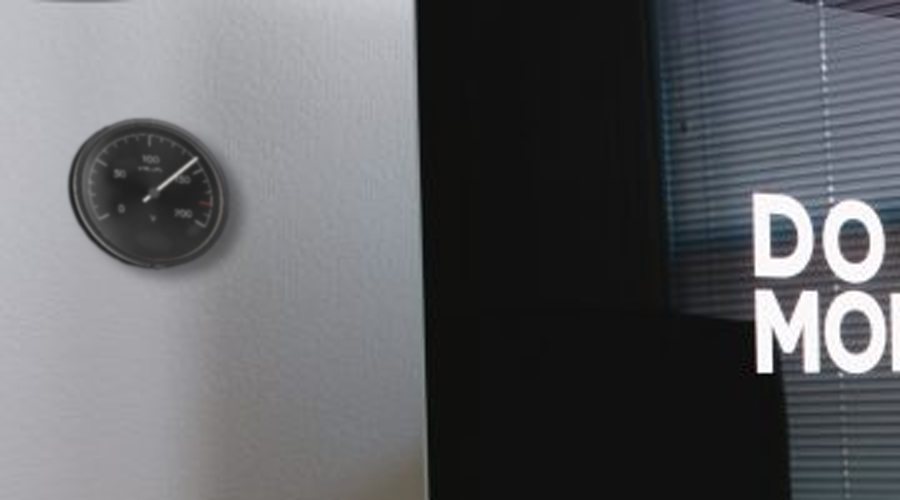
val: 140 V
